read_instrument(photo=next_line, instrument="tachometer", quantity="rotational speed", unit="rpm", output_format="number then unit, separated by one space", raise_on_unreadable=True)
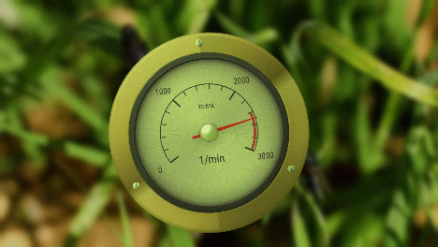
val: 2500 rpm
